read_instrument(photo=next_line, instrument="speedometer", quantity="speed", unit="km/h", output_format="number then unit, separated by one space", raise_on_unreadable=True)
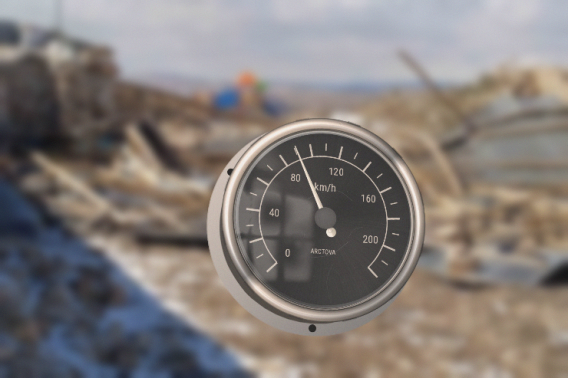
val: 90 km/h
